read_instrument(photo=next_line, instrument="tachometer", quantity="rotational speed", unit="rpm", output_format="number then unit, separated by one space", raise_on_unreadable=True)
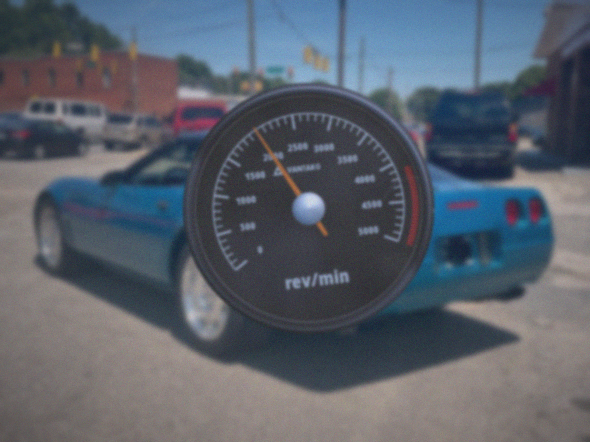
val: 2000 rpm
